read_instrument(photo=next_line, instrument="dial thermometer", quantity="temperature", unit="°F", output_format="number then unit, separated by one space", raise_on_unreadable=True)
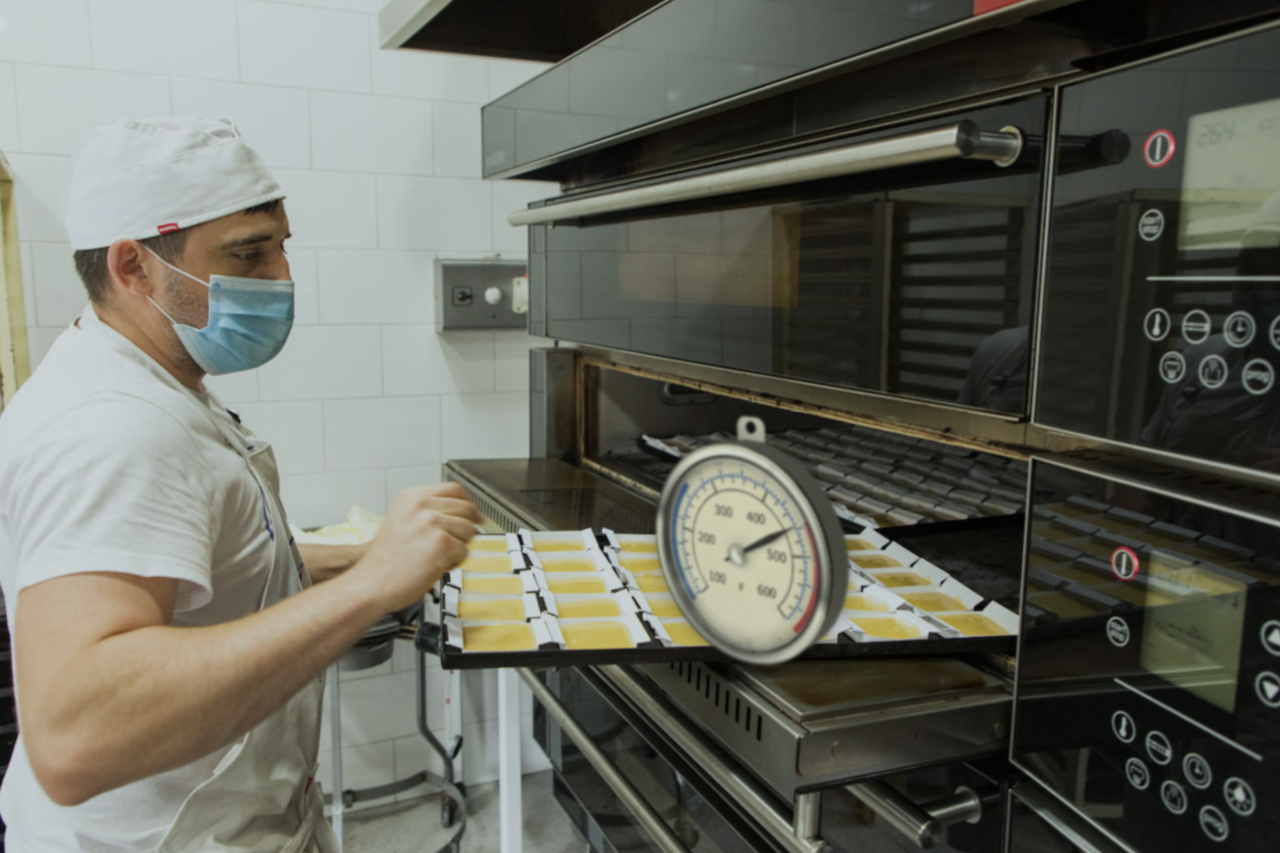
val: 460 °F
